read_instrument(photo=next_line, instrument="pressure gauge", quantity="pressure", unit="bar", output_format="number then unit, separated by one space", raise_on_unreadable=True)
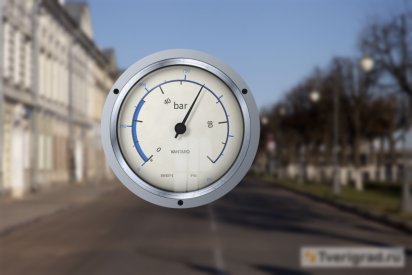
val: 60 bar
